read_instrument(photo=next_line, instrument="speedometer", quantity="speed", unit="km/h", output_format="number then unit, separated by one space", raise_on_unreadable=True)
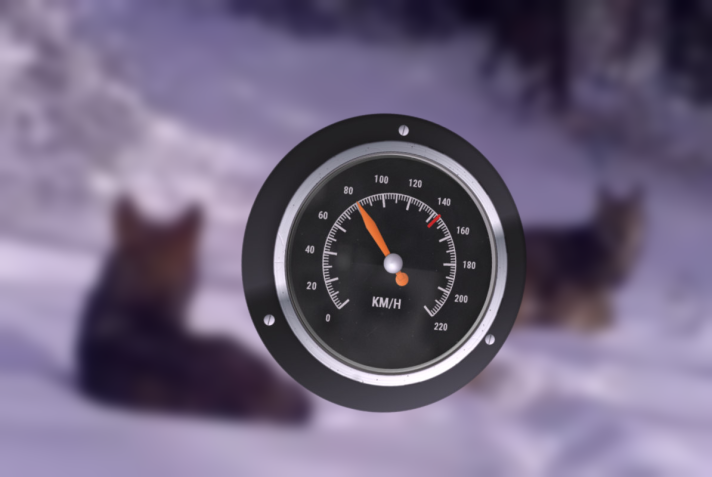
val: 80 km/h
